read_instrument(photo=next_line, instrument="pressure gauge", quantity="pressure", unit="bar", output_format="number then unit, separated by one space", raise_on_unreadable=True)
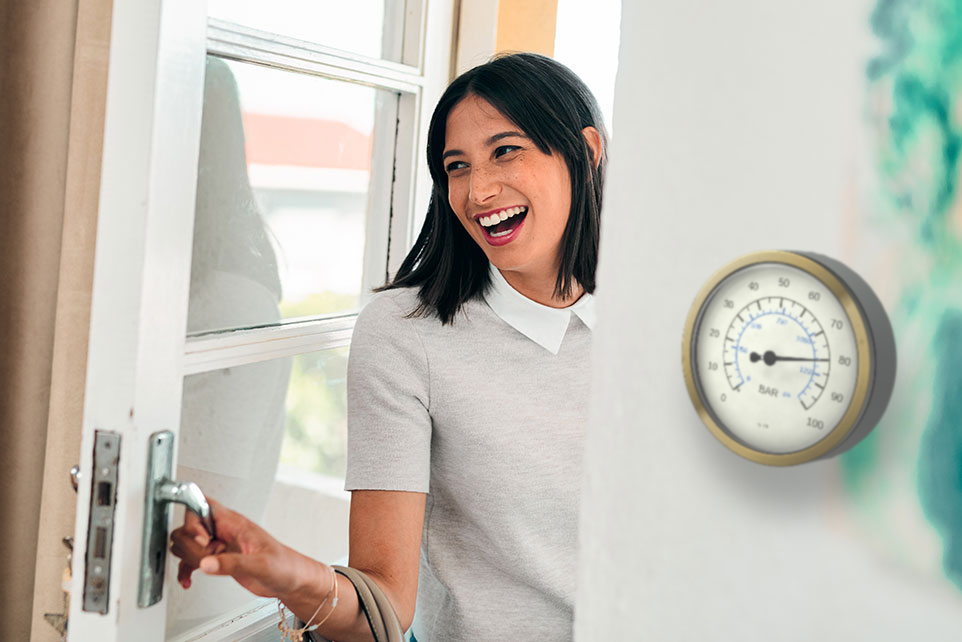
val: 80 bar
